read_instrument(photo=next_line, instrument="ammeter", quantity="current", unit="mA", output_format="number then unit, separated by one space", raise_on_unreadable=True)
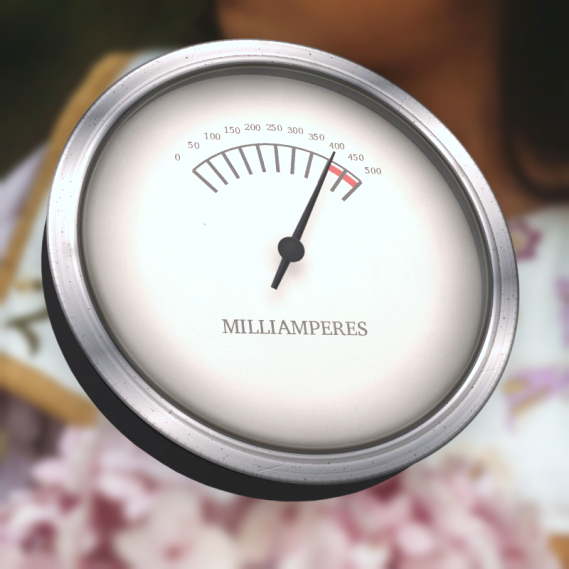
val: 400 mA
